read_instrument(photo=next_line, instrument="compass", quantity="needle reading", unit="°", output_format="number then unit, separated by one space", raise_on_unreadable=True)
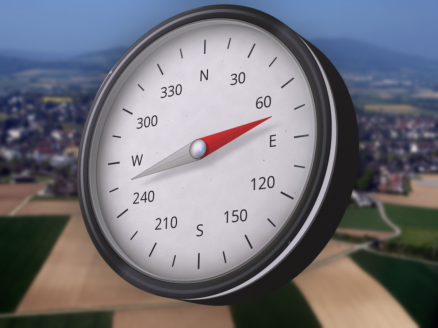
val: 75 °
